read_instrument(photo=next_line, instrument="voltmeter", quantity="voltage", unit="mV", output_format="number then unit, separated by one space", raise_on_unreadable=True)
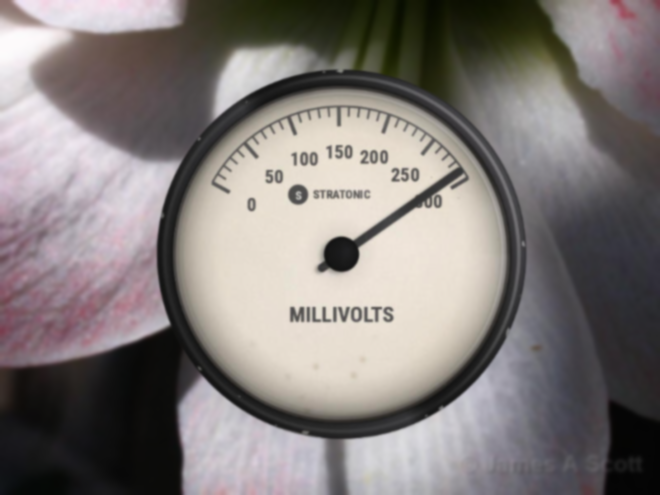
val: 290 mV
